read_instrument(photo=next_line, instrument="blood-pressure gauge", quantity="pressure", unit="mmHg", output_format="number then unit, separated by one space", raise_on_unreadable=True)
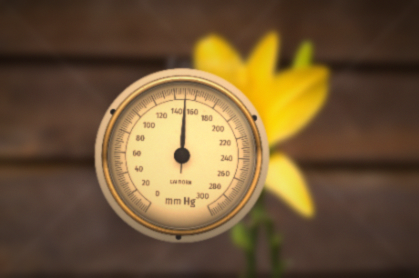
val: 150 mmHg
